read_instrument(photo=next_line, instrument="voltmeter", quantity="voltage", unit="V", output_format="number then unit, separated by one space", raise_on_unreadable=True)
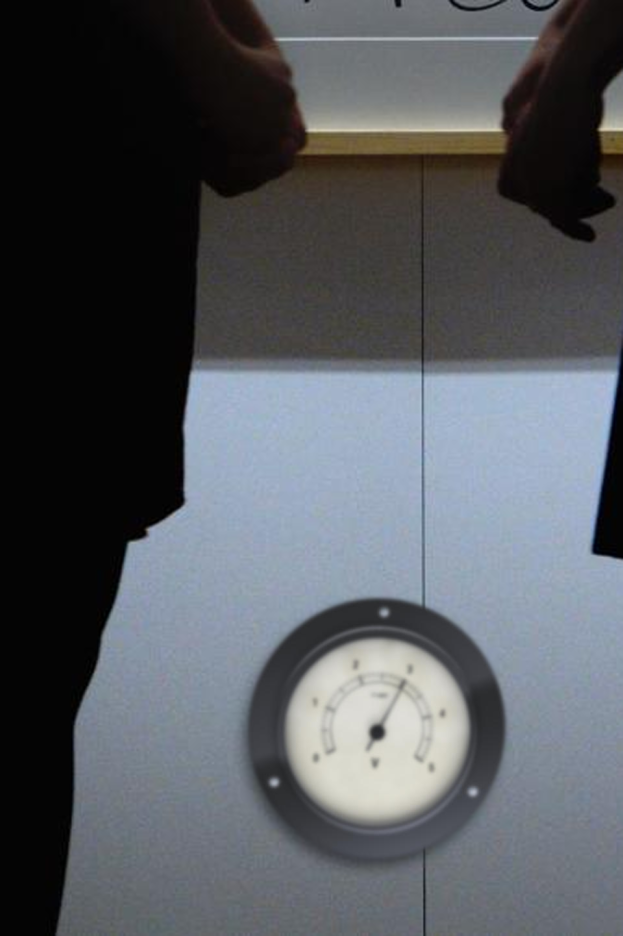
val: 3 V
